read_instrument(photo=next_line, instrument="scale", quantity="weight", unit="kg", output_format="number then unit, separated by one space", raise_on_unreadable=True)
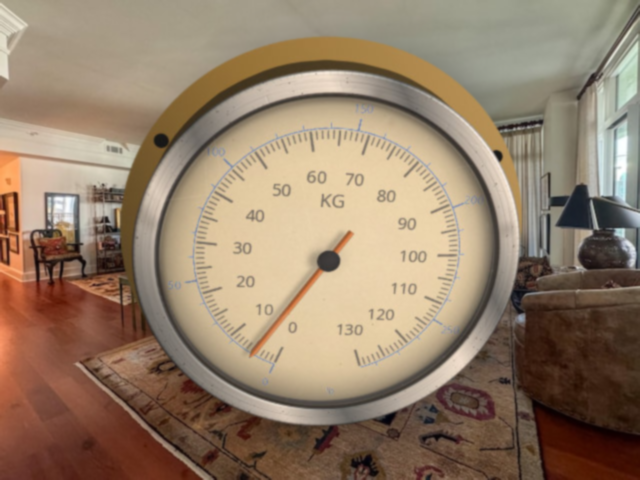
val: 5 kg
